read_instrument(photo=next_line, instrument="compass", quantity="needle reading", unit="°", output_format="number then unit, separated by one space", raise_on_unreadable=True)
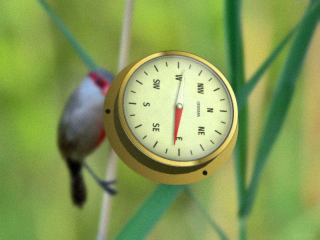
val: 97.5 °
